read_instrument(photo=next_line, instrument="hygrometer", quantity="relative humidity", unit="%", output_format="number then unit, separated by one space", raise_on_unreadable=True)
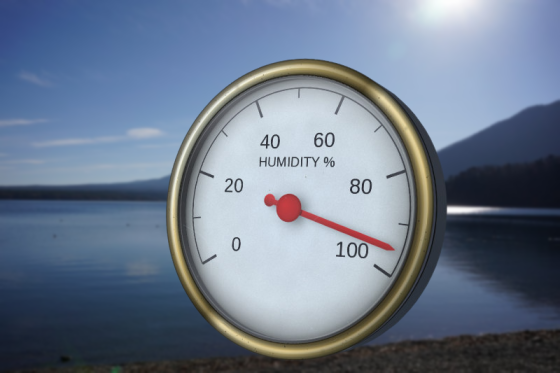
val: 95 %
